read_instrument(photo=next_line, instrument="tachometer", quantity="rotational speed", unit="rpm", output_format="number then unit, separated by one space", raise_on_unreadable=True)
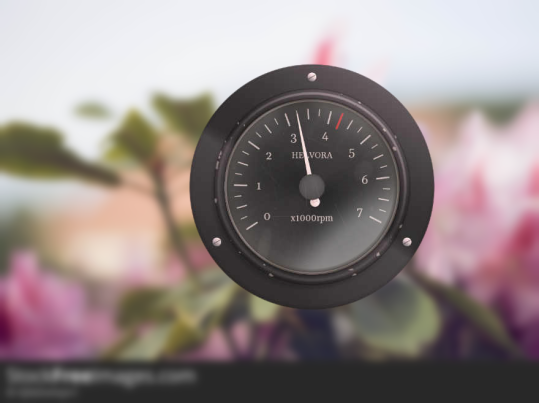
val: 3250 rpm
